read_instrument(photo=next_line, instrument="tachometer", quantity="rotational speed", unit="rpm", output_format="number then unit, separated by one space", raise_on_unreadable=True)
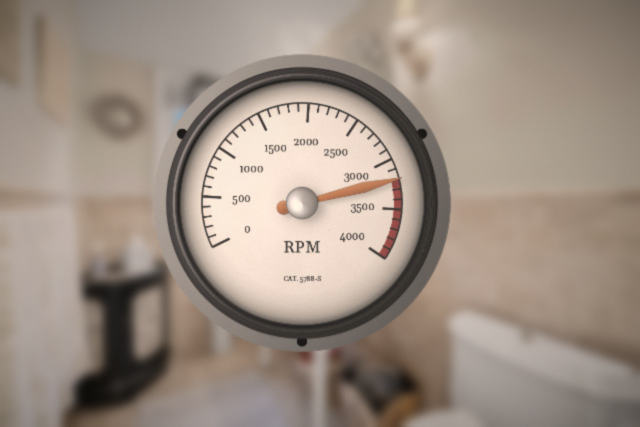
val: 3200 rpm
